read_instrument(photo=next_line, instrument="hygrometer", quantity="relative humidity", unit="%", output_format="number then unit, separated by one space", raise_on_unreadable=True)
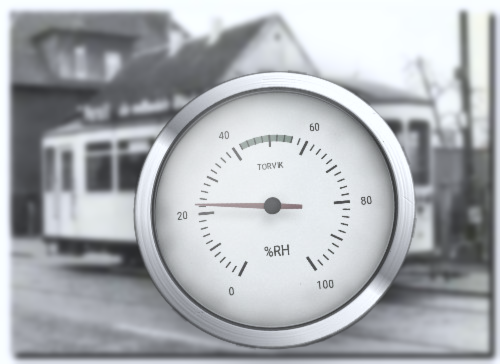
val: 22 %
